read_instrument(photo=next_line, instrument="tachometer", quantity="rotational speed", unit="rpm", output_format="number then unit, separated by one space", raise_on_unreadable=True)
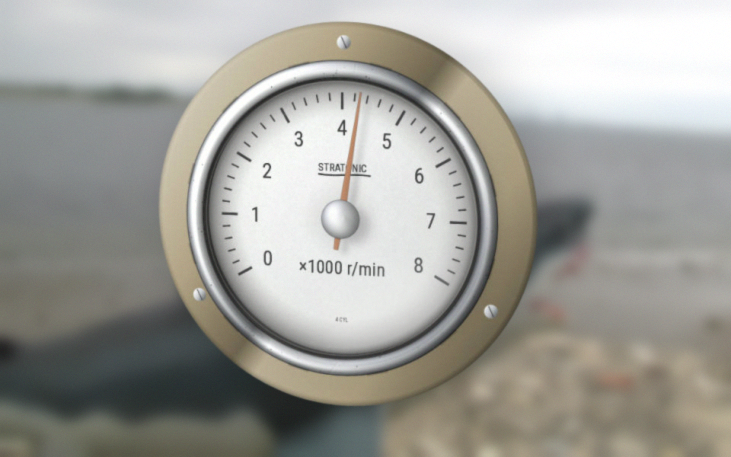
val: 4300 rpm
